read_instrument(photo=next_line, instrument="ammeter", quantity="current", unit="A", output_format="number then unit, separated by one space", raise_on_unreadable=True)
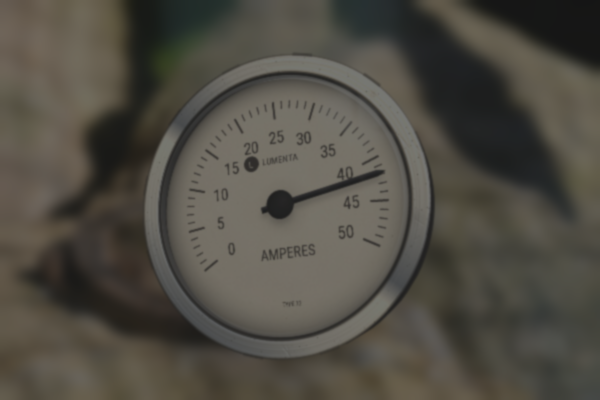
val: 42 A
